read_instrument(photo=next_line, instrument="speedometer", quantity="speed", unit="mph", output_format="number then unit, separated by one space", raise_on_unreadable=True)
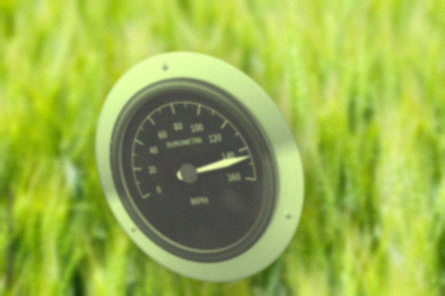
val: 145 mph
